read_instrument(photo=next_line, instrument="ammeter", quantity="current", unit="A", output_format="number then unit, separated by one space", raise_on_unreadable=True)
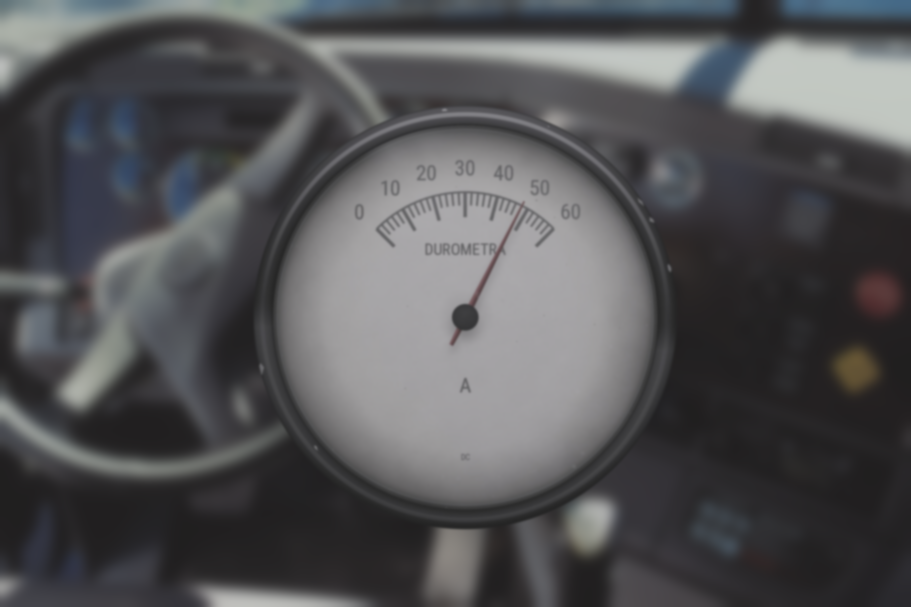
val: 48 A
